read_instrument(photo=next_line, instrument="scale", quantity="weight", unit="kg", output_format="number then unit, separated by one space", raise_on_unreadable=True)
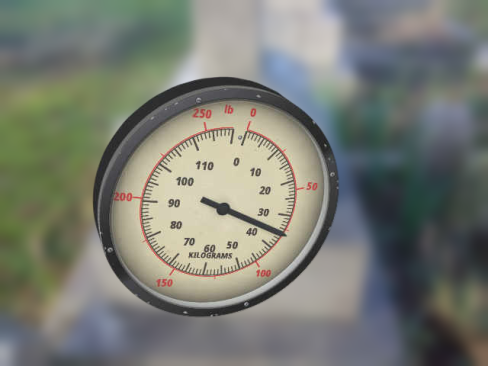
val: 35 kg
